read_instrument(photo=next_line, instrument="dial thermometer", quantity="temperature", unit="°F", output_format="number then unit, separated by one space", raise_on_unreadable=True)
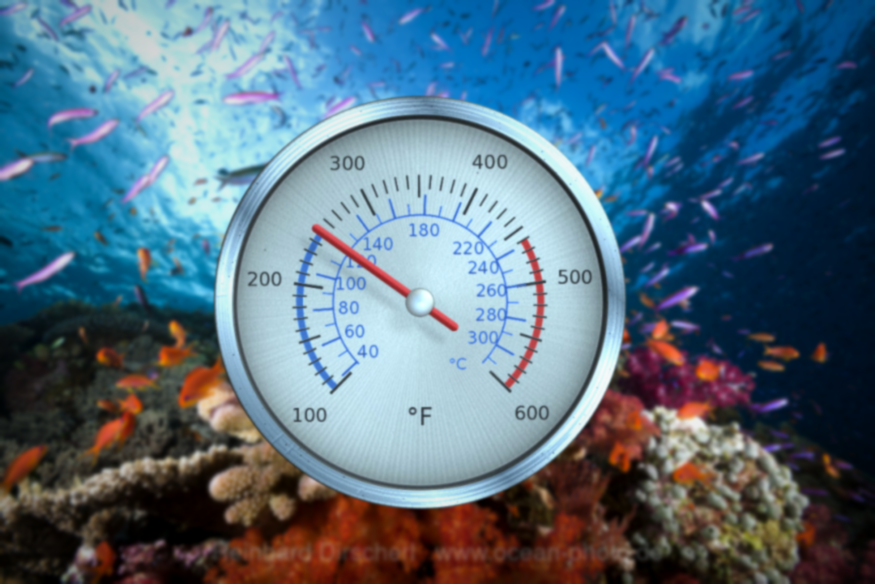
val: 250 °F
